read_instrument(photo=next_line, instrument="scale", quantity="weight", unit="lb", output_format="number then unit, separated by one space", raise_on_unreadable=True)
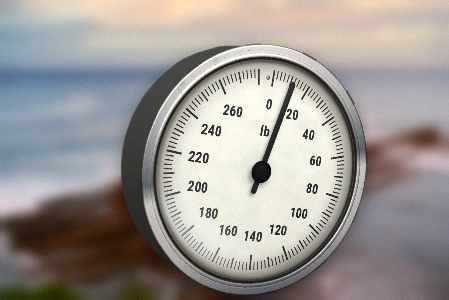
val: 10 lb
